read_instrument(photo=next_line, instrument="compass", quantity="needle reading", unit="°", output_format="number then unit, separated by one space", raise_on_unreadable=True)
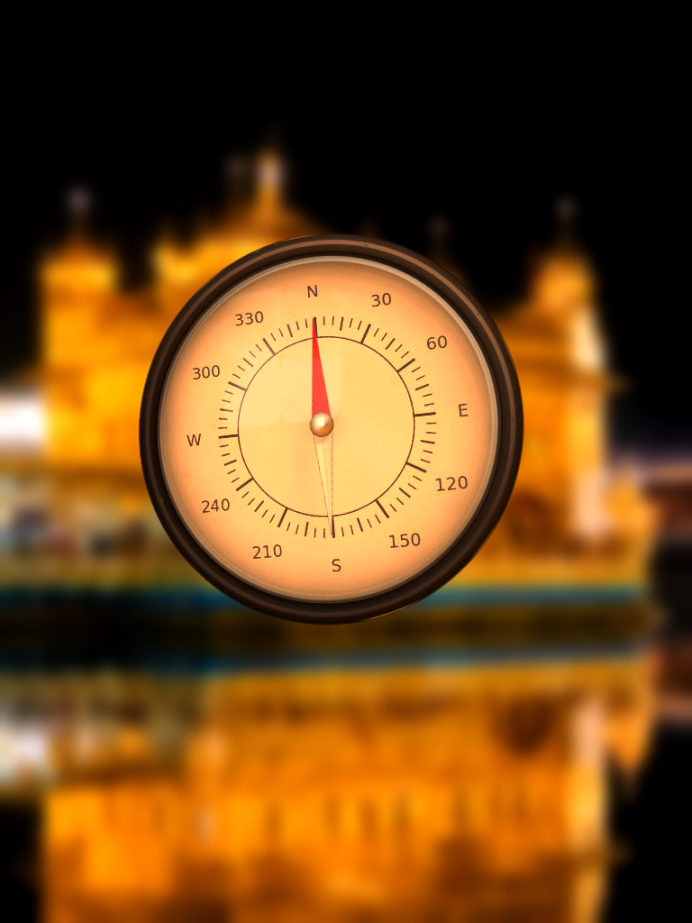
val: 0 °
